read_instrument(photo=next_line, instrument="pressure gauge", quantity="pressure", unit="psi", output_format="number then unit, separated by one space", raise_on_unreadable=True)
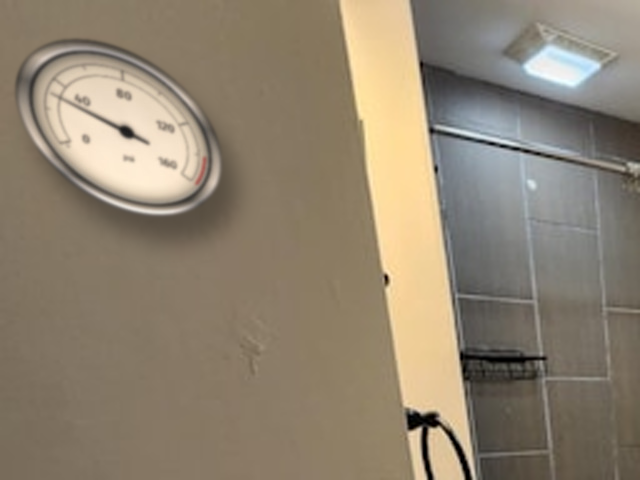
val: 30 psi
